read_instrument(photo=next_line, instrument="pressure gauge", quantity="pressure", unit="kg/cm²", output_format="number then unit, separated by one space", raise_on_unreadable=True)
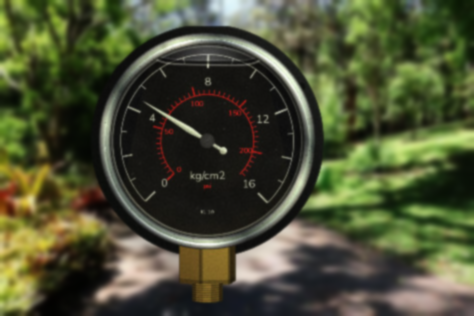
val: 4.5 kg/cm²
